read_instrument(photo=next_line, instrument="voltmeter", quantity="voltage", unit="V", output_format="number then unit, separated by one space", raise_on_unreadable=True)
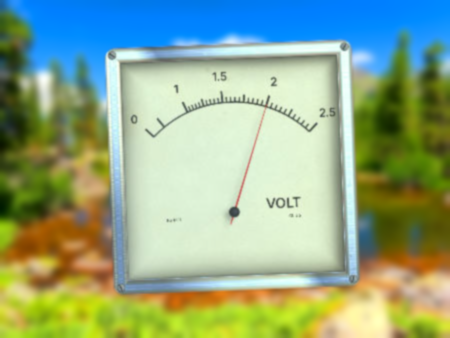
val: 2 V
